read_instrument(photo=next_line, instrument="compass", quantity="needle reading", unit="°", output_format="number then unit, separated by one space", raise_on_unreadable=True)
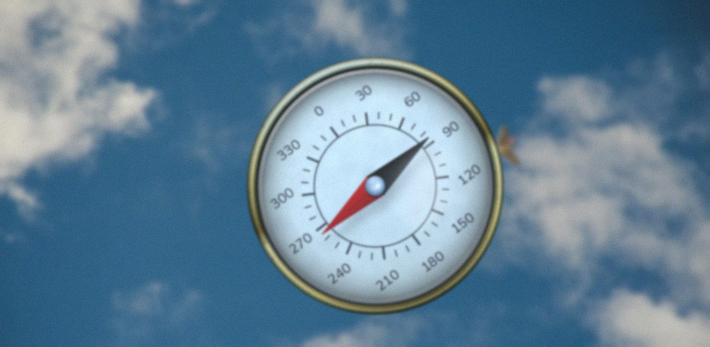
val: 265 °
